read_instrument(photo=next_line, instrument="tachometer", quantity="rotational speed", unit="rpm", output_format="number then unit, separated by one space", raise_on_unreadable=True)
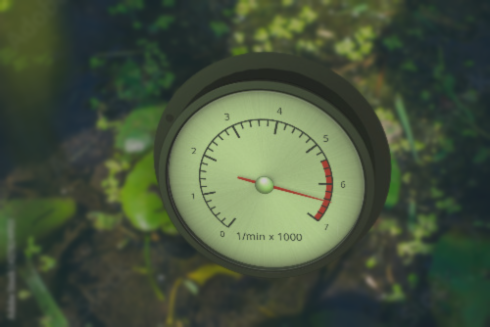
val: 6400 rpm
